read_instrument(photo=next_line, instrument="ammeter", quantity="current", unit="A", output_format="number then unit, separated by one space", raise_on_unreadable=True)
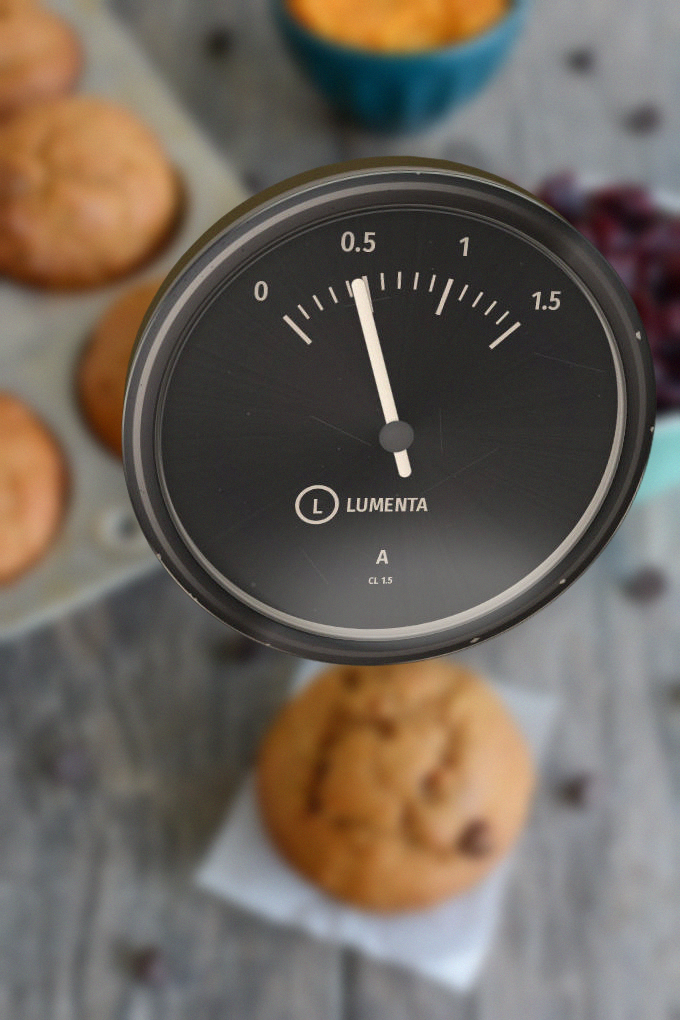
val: 0.45 A
